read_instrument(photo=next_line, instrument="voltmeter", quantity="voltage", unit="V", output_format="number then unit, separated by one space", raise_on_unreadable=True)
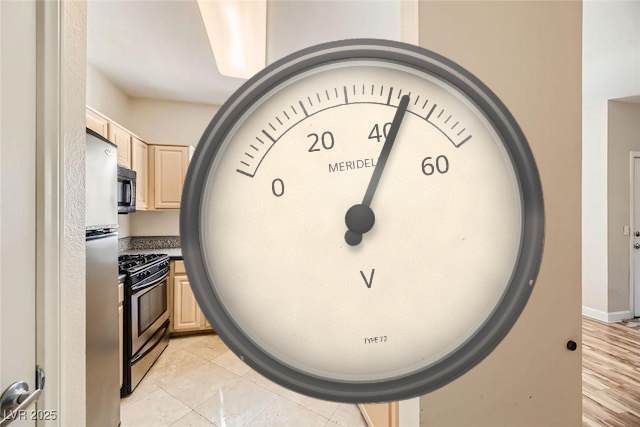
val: 44 V
